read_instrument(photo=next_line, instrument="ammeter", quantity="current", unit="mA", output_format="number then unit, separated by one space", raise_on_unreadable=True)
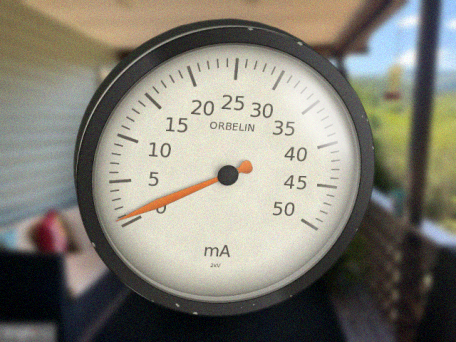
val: 1 mA
